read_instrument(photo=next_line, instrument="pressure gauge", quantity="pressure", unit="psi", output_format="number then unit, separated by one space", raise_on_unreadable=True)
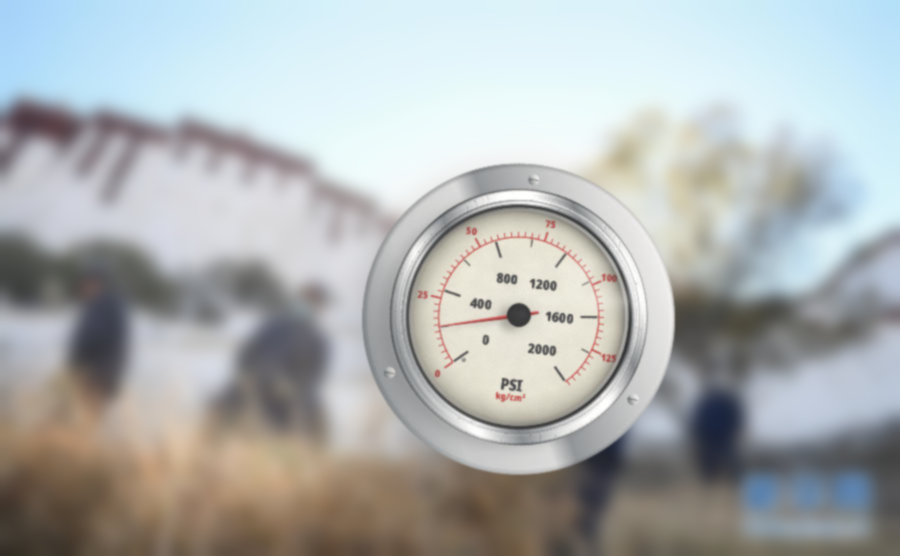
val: 200 psi
